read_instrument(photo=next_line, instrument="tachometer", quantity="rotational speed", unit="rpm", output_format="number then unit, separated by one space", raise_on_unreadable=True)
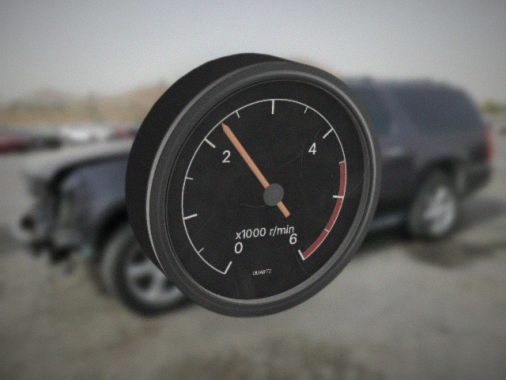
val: 2250 rpm
